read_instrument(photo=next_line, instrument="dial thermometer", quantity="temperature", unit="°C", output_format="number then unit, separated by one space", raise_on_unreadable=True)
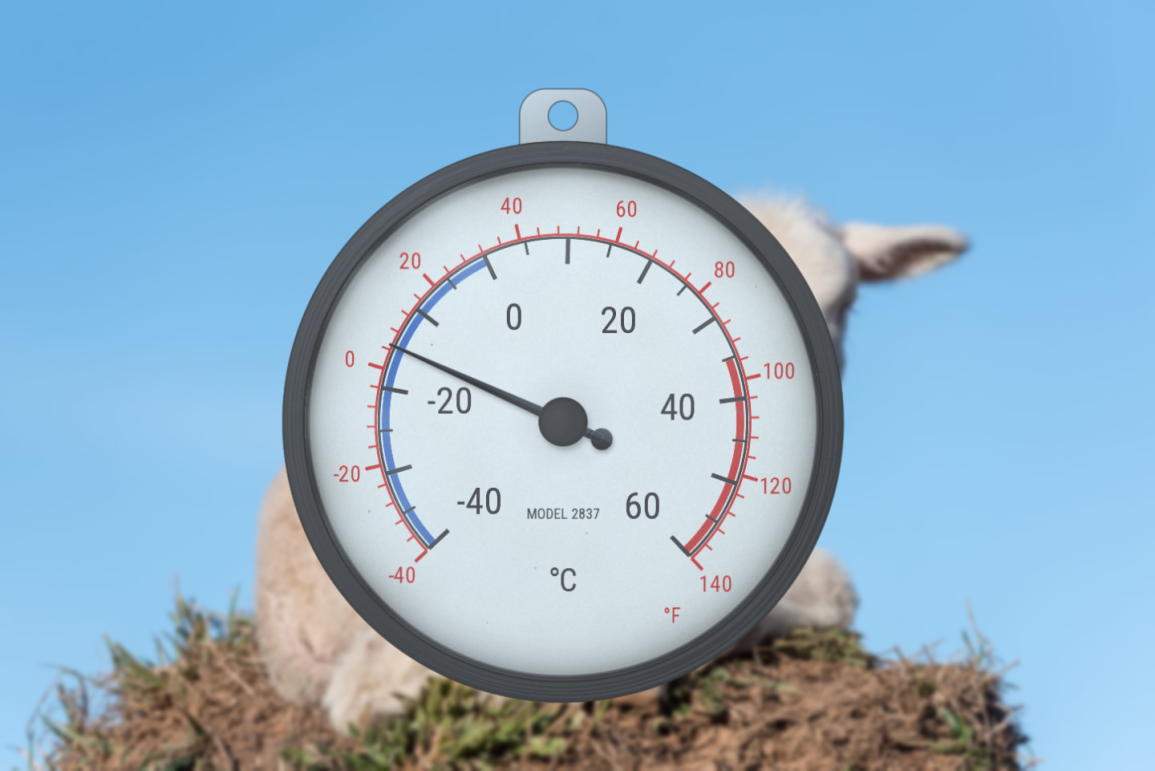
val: -15 °C
